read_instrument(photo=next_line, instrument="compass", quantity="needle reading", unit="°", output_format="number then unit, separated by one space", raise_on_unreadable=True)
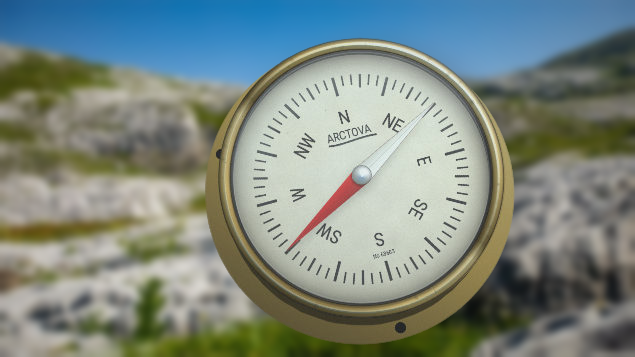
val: 240 °
